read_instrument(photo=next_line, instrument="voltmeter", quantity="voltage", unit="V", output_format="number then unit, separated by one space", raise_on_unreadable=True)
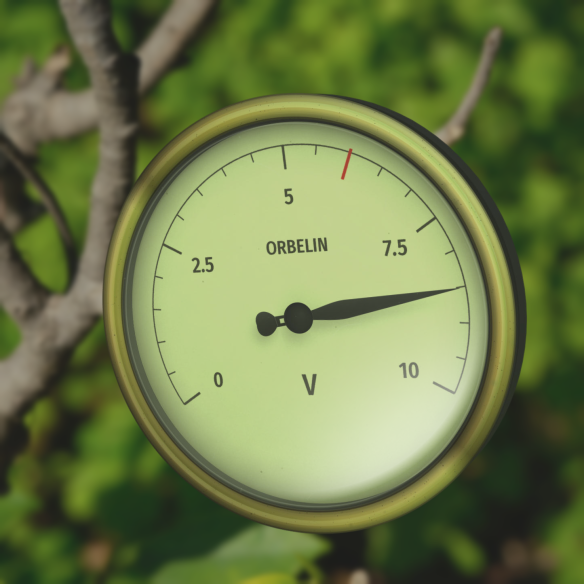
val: 8.5 V
